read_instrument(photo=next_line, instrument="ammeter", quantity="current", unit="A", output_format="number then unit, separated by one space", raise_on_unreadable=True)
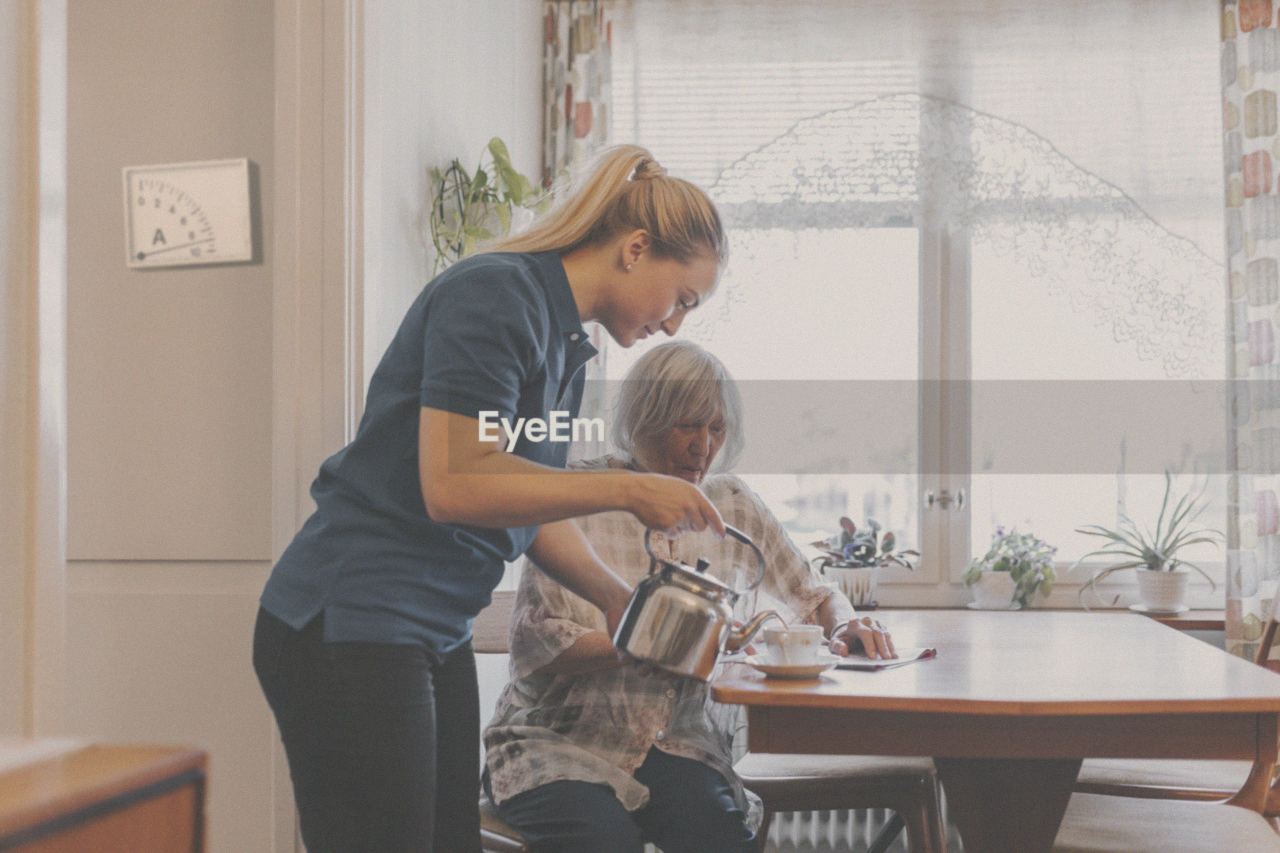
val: 9 A
